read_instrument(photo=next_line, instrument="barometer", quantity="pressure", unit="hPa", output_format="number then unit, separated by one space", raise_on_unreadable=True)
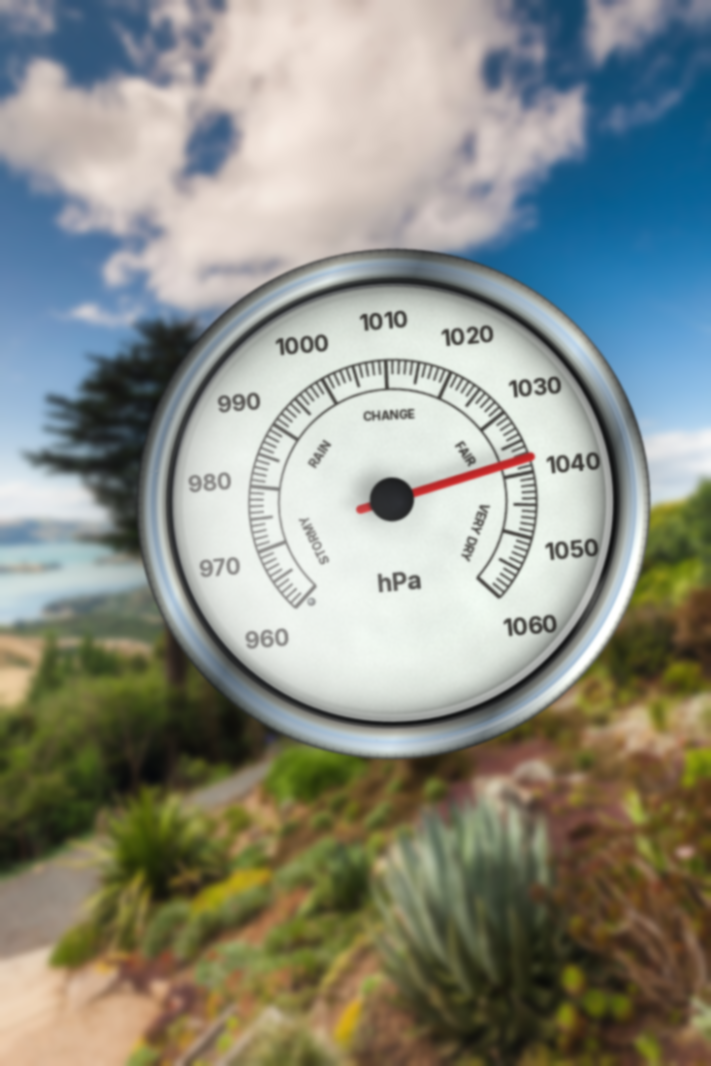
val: 1038 hPa
